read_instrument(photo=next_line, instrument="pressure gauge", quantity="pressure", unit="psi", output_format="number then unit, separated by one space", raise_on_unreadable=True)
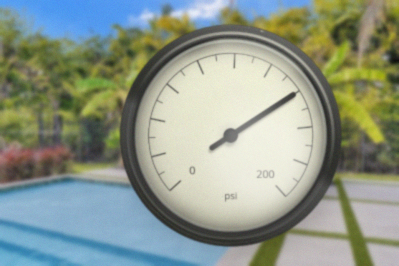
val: 140 psi
